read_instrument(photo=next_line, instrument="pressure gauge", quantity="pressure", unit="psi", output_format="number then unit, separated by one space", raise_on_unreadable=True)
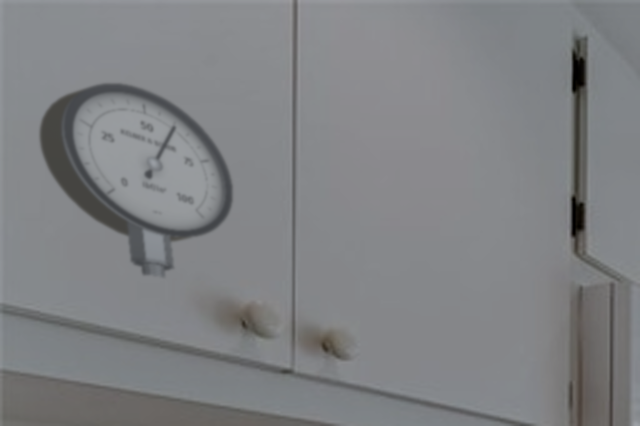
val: 60 psi
